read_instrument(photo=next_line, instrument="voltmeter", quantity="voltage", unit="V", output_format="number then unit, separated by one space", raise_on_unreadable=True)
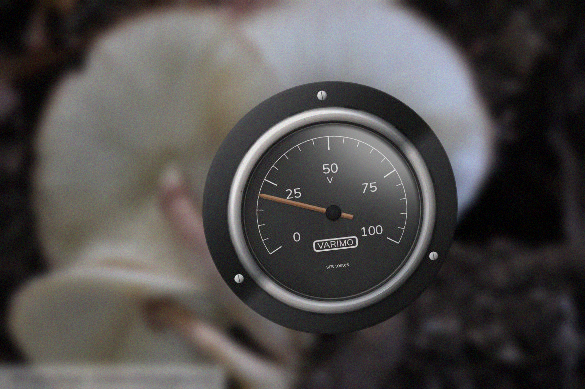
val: 20 V
